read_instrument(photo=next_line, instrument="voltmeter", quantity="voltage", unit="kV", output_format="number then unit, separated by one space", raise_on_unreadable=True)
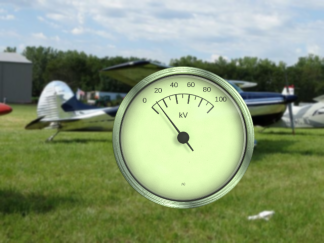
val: 10 kV
